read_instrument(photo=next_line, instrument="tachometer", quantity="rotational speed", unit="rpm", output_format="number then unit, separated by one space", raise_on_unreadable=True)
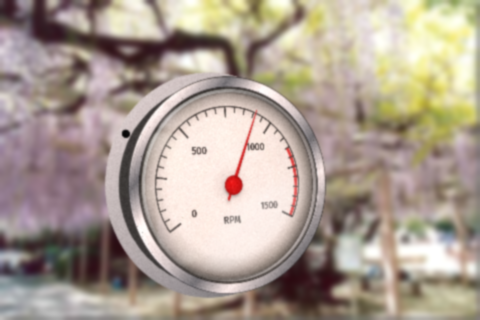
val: 900 rpm
